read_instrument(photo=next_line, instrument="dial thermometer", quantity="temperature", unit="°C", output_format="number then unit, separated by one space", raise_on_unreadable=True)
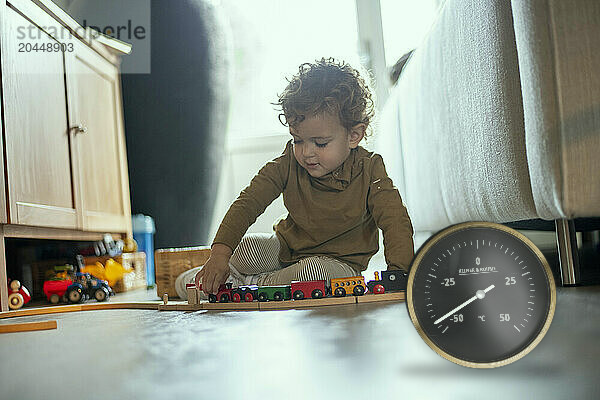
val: -45 °C
